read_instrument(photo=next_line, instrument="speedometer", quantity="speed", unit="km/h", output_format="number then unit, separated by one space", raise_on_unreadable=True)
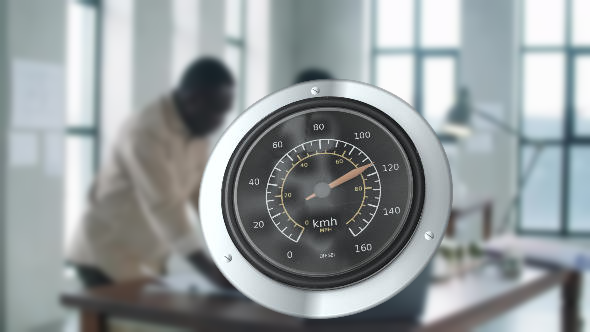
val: 115 km/h
